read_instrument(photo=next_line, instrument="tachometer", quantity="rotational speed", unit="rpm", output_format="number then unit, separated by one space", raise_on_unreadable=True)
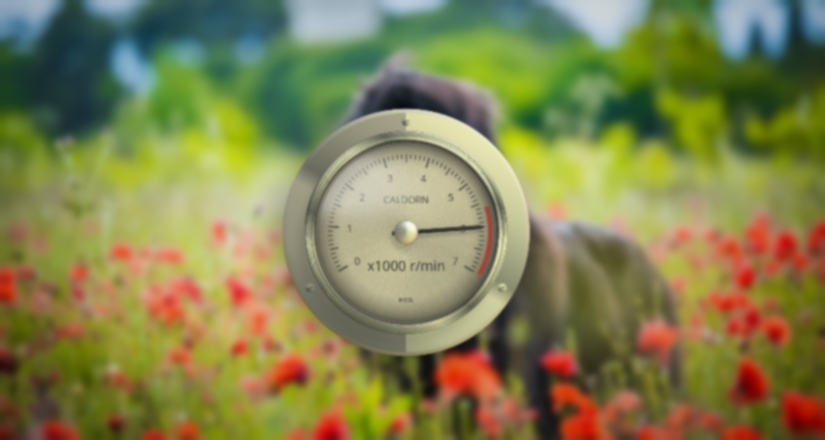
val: 6000 rpm
